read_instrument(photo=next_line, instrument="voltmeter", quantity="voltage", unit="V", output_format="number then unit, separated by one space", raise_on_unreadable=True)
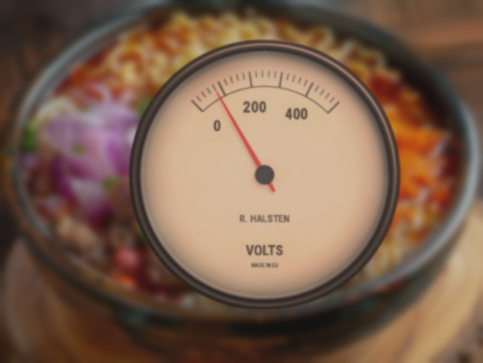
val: 80 V
